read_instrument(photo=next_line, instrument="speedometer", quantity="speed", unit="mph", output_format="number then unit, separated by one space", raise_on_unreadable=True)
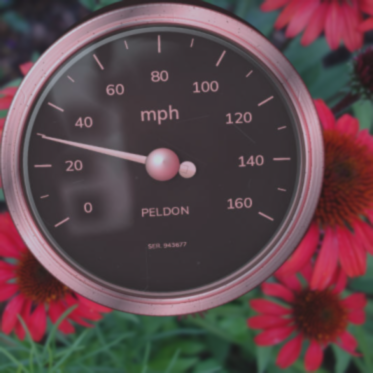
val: 30 mph
